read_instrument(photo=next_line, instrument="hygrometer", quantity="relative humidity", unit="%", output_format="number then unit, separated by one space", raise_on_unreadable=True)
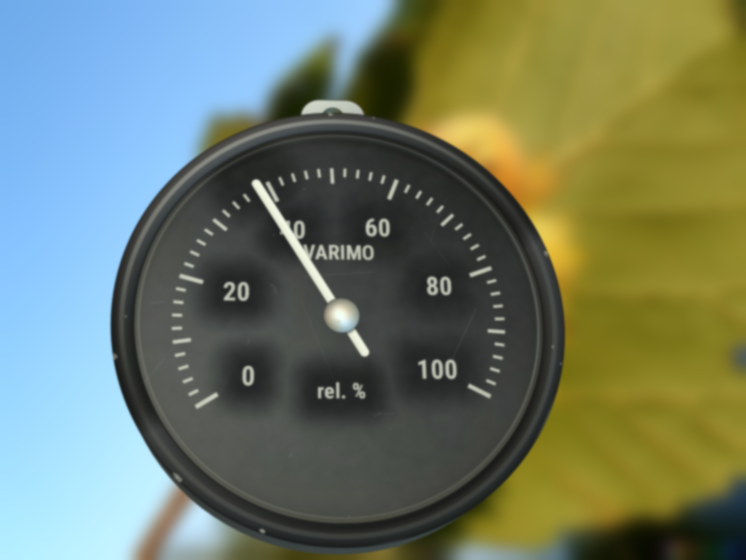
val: 38 %
